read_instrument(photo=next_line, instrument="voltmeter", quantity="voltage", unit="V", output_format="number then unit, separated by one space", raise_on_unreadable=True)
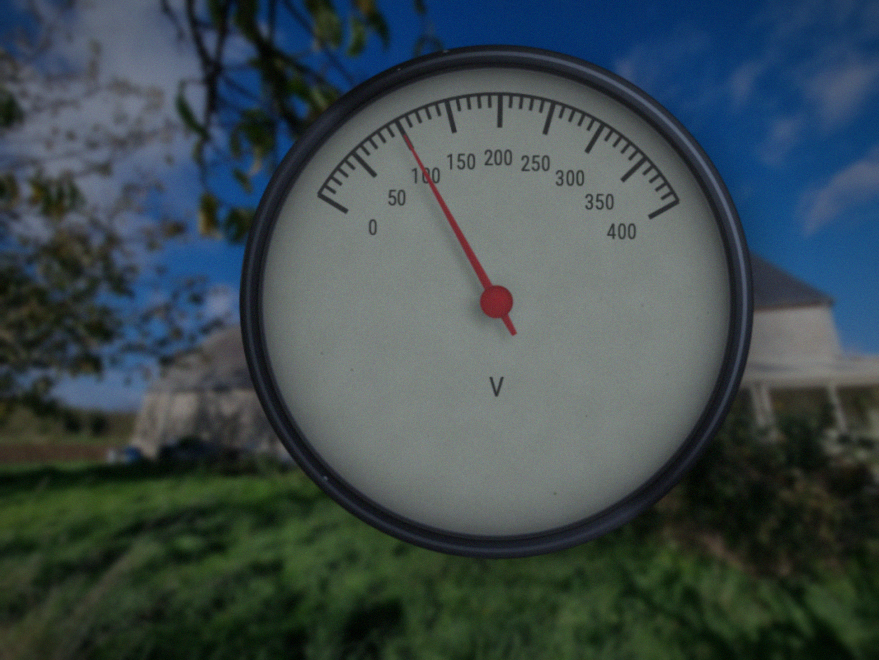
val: 100 V
